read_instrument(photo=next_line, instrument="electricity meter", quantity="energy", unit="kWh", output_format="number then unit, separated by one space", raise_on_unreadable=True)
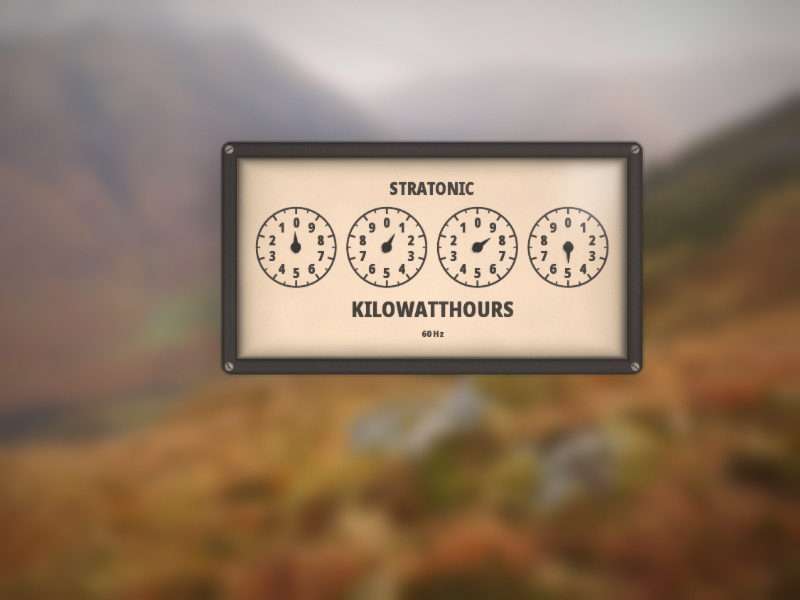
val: 85 kWh
